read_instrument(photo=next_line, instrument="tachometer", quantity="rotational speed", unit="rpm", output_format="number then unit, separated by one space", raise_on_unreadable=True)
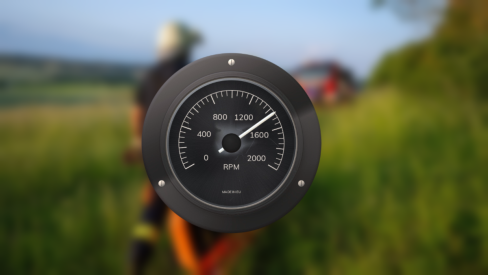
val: 1450 rpm
